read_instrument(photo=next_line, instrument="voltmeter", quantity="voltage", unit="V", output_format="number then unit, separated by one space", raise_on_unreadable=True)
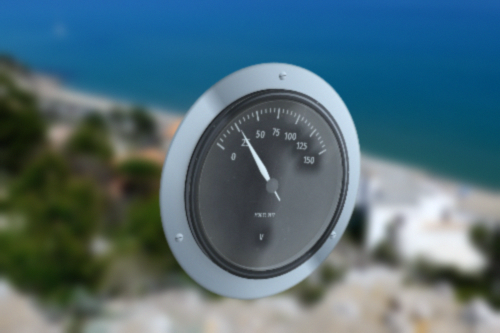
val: 25 V
